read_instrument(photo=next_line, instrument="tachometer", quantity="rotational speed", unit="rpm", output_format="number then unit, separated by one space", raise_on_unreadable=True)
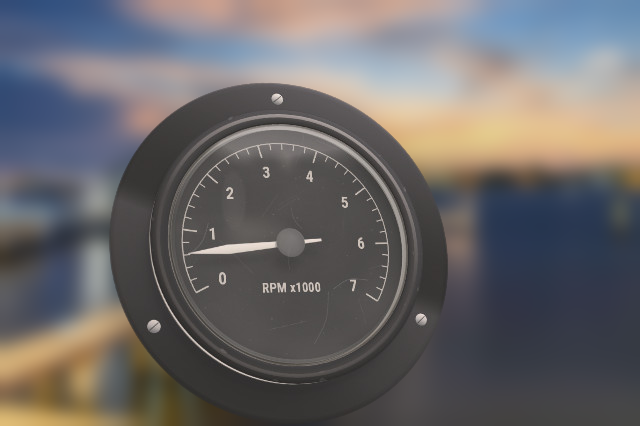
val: 600 rpm
